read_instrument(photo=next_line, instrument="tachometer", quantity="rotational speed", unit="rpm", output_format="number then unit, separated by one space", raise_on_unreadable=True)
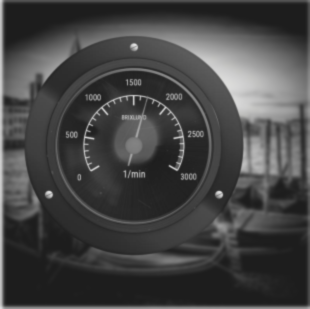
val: 1700 rpm
